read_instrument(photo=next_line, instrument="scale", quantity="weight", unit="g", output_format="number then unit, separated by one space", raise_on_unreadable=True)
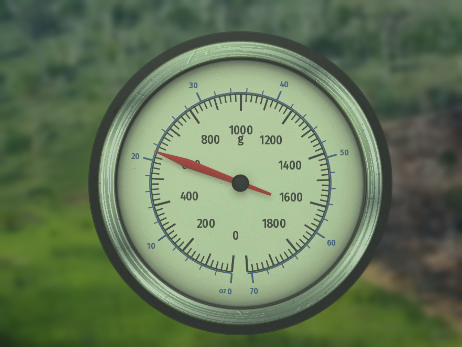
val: 600 g
